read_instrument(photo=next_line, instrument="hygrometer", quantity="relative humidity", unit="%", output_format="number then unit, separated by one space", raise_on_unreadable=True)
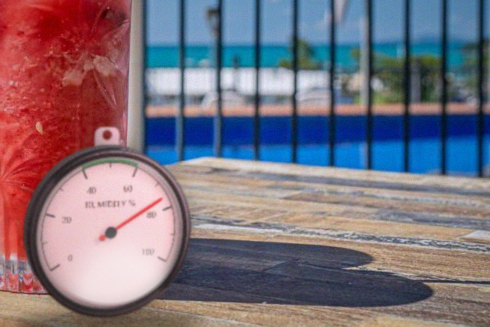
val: 75 %
